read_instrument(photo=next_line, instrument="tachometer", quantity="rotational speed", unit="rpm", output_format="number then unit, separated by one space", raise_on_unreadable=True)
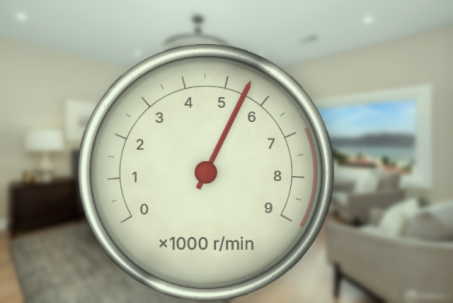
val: 5500 rpm
